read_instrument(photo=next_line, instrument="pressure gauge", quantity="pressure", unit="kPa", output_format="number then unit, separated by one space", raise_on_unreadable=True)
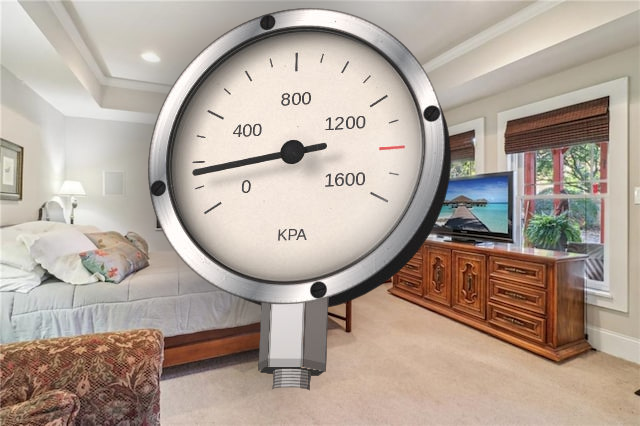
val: 150 kPa
